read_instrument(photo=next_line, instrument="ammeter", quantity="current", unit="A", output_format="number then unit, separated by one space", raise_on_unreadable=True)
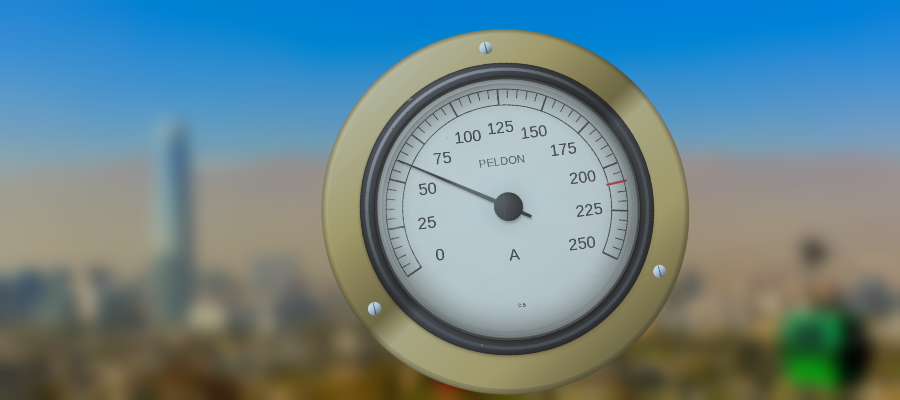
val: 60 A
